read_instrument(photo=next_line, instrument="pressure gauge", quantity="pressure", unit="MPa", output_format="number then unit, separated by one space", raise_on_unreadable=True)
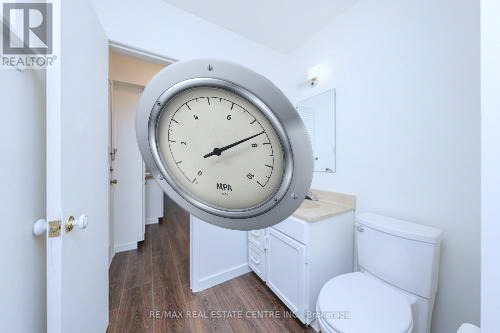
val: 7.5 MPa
